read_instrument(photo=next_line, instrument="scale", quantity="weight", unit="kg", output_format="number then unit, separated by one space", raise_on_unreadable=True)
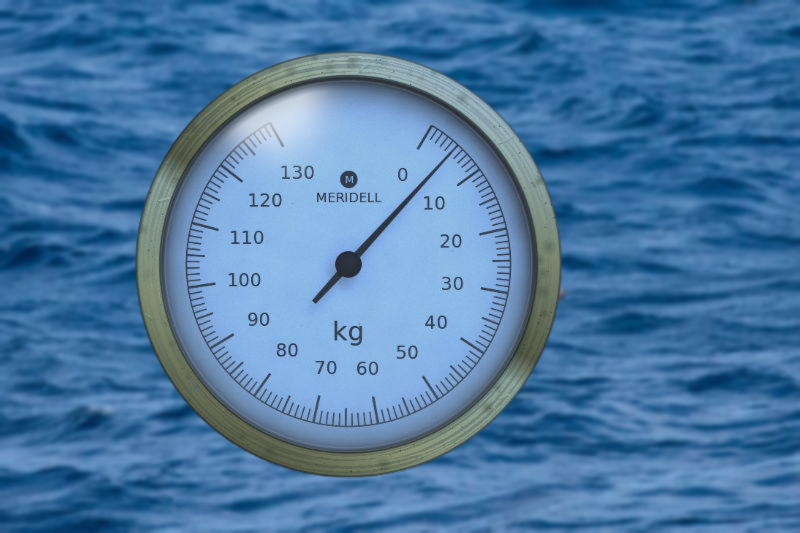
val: 5 kg
